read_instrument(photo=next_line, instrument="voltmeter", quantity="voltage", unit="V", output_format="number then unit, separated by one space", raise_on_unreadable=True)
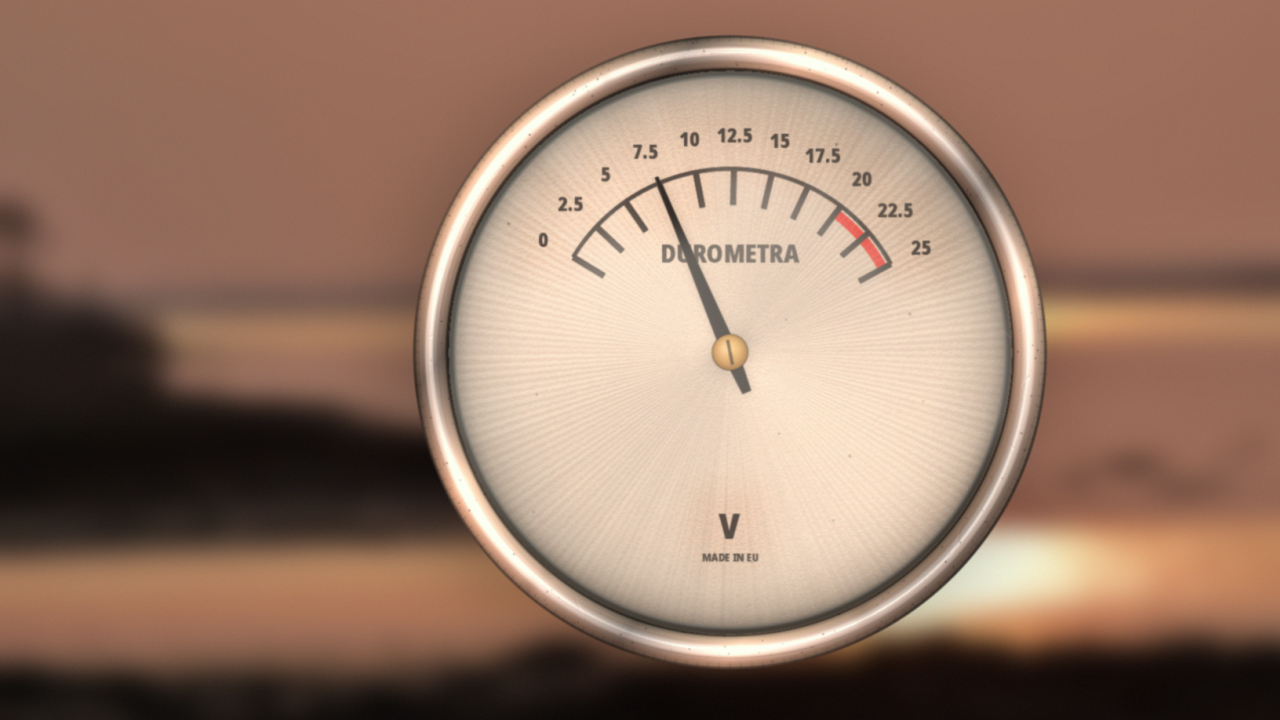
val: 7.5 V
